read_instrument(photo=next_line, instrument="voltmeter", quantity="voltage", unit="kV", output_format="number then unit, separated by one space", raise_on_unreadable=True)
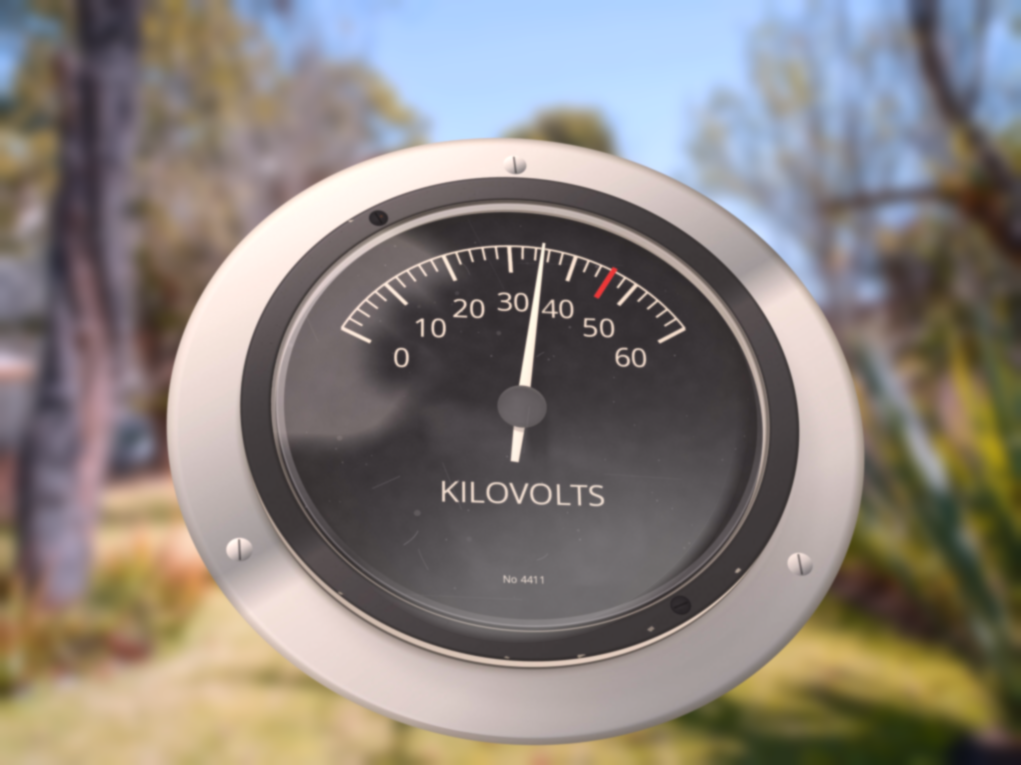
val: 35 kV
